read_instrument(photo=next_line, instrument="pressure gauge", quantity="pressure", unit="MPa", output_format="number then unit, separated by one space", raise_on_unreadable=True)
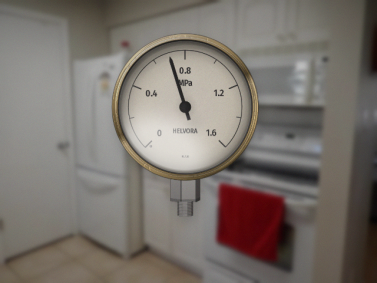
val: 0.7 MPa
